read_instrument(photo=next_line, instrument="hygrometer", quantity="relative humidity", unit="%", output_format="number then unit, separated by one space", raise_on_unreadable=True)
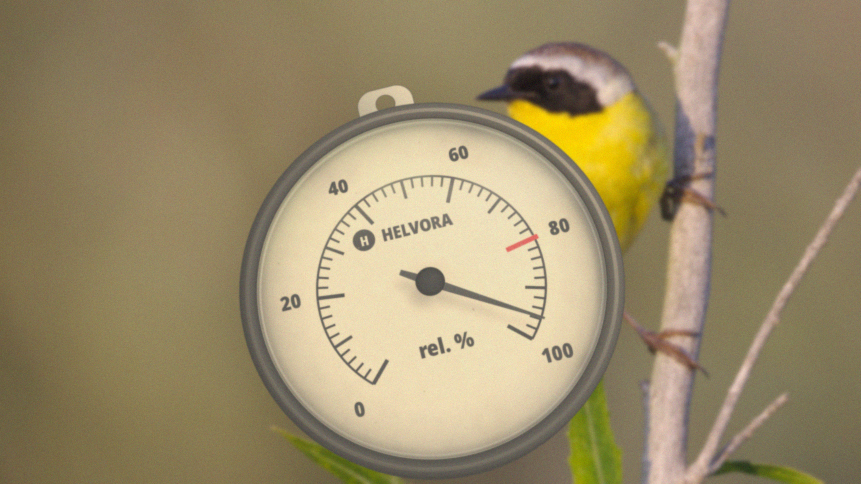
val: 96 %
